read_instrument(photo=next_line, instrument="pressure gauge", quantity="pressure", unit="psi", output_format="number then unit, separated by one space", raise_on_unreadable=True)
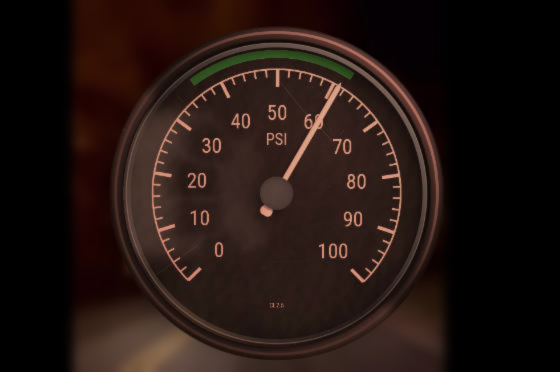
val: 61 psi
